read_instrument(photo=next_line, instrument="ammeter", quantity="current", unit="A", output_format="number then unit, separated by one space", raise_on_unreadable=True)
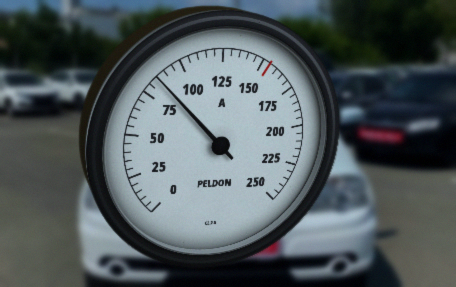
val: 85 A
